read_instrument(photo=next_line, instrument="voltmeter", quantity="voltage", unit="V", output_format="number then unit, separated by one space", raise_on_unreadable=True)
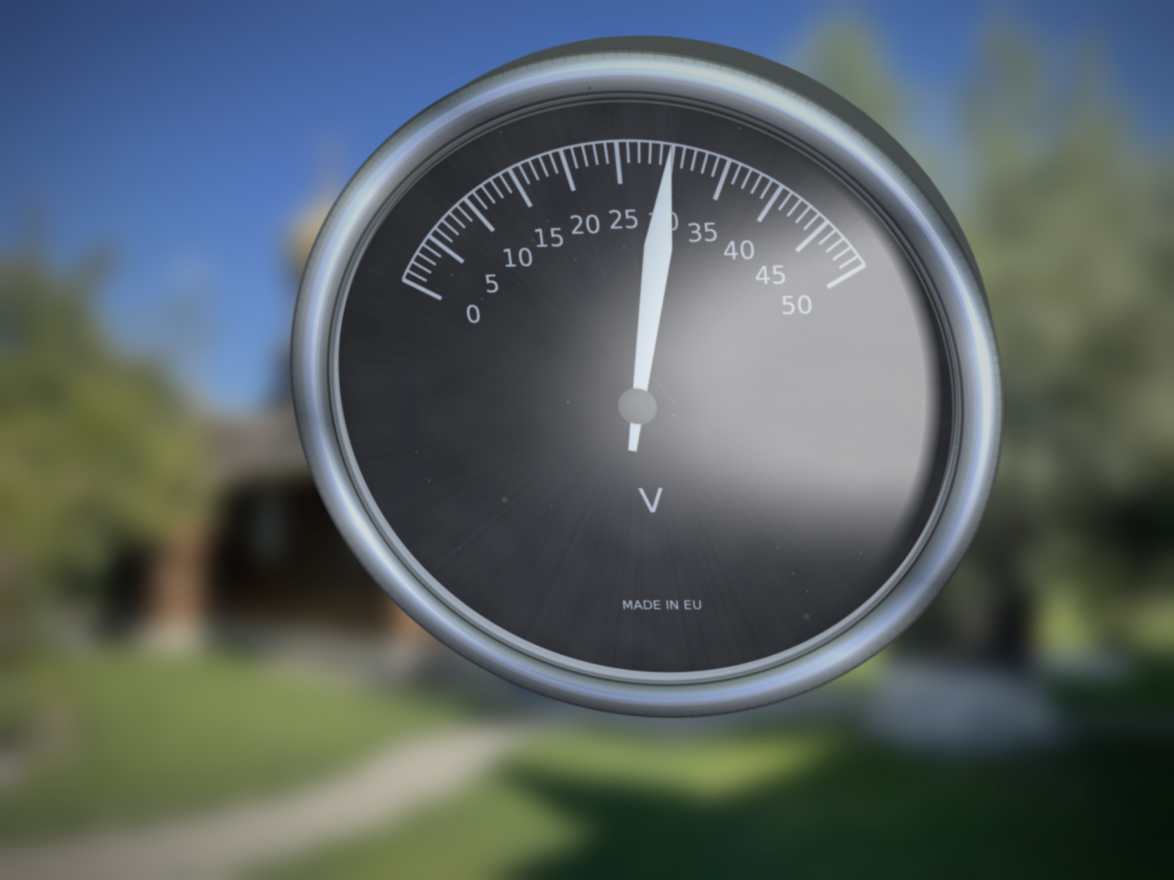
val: 30 V
